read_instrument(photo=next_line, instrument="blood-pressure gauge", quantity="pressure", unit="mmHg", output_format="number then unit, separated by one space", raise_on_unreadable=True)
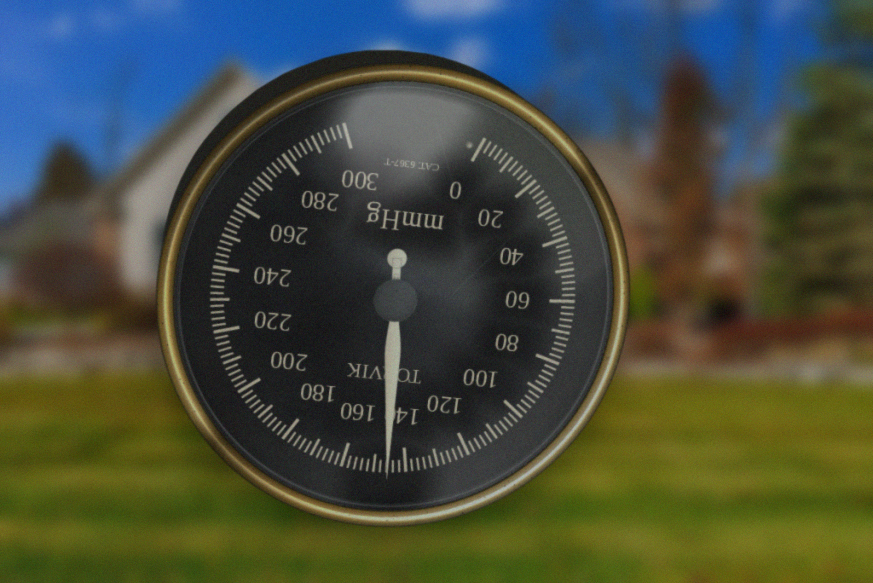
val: 146 mmHg
